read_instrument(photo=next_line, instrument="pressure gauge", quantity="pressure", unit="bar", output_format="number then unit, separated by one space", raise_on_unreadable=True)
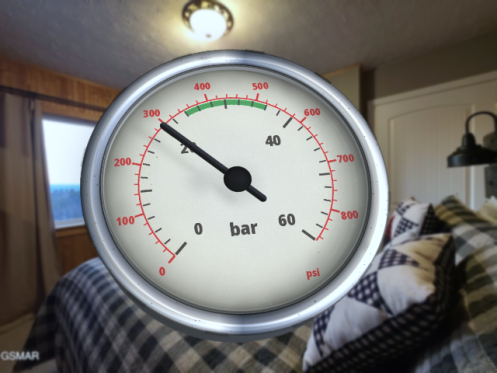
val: 20 bar
